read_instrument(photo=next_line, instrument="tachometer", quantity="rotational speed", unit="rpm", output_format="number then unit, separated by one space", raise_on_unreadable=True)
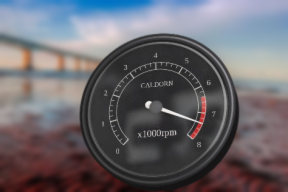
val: 7400 rpm
